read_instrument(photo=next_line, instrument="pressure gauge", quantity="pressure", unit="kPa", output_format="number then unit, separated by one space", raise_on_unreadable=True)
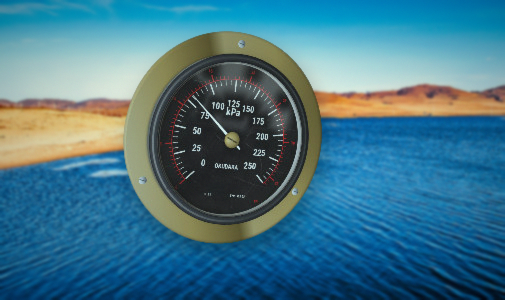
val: 80 kPa
